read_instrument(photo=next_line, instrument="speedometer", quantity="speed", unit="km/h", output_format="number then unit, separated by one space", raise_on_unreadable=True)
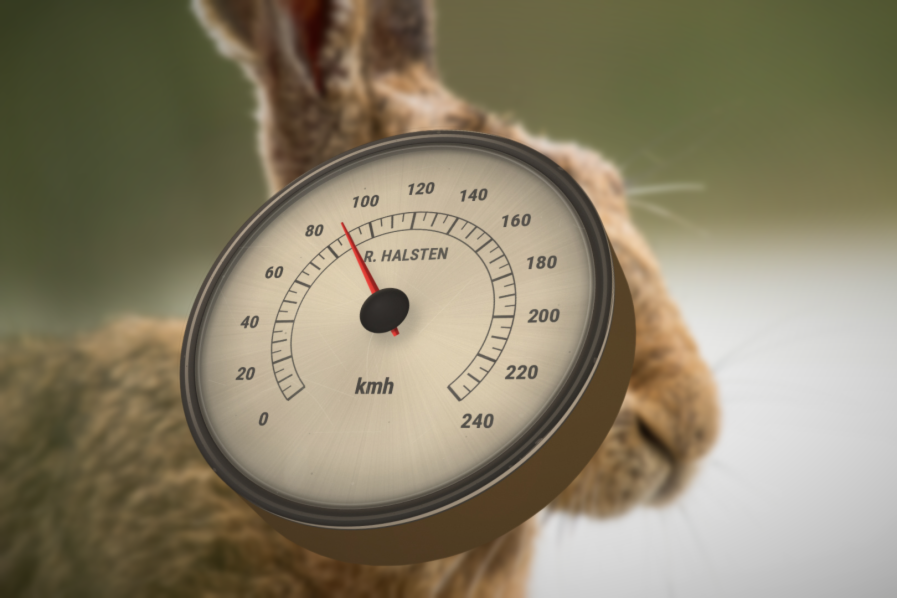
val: 90 km/h
